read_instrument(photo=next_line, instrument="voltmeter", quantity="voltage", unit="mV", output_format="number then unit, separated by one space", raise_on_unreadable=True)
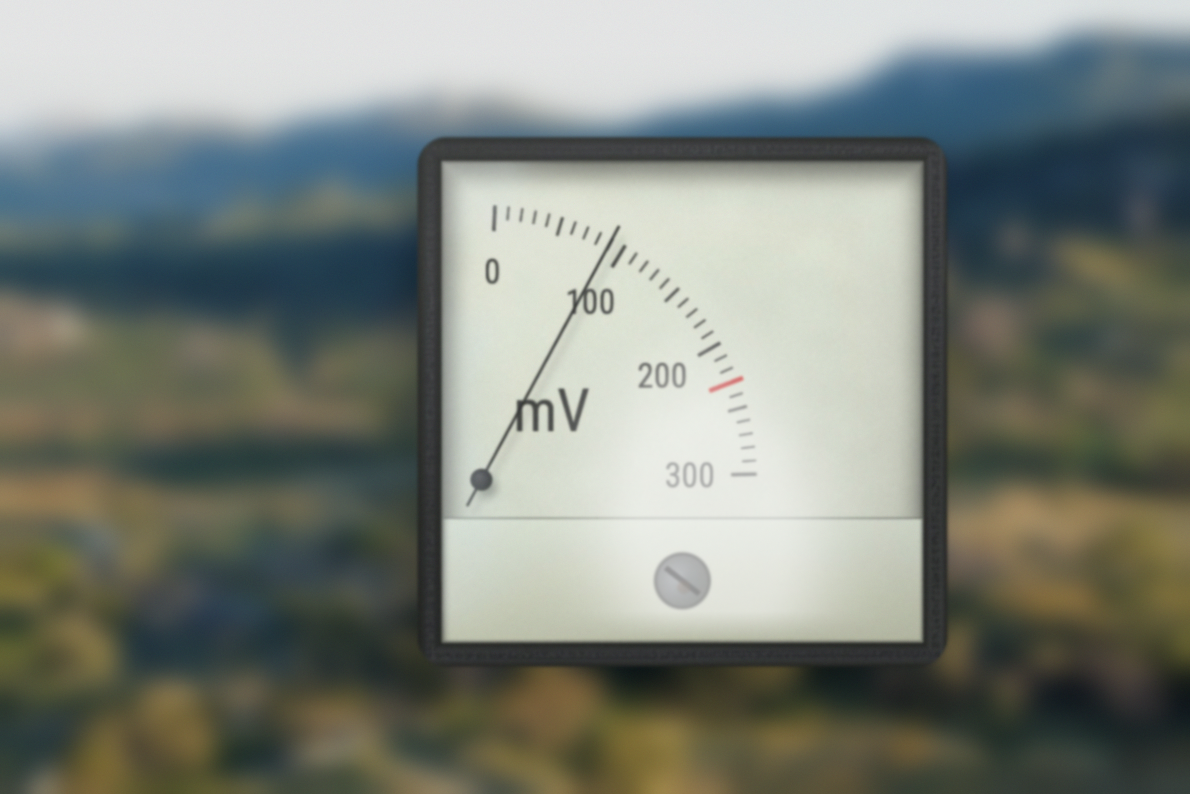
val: 90 mV
